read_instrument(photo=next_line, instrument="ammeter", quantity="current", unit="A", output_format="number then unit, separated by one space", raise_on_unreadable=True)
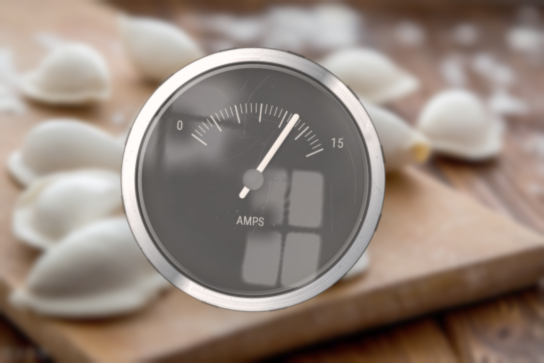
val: 11 A
